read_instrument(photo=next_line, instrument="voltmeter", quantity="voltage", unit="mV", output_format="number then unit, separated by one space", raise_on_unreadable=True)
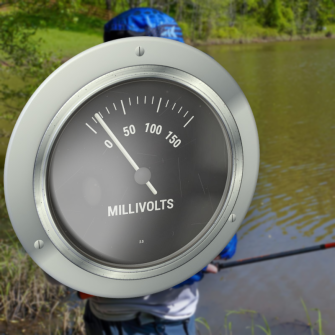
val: 15 mV
